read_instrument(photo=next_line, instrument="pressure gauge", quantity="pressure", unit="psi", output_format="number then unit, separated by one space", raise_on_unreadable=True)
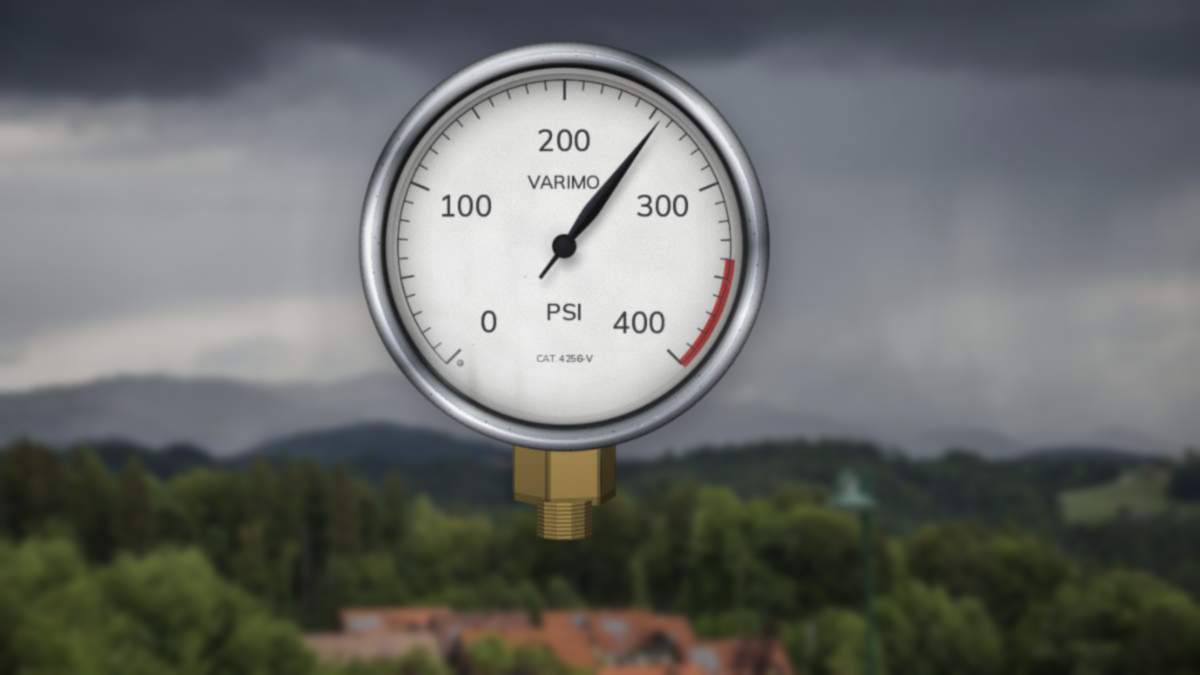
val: 255 psi
